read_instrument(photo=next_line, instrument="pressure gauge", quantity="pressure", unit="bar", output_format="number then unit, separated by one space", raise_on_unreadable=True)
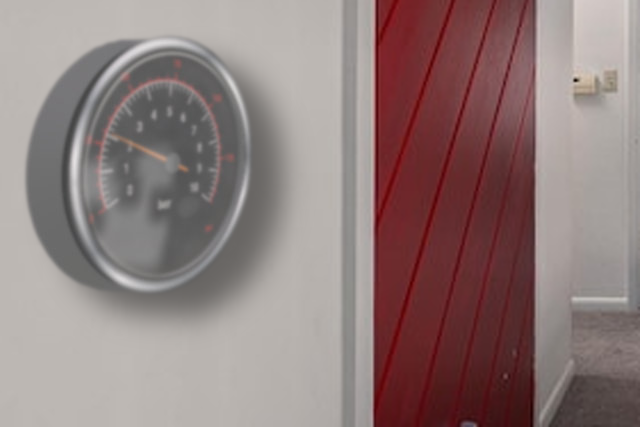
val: 2 bar
